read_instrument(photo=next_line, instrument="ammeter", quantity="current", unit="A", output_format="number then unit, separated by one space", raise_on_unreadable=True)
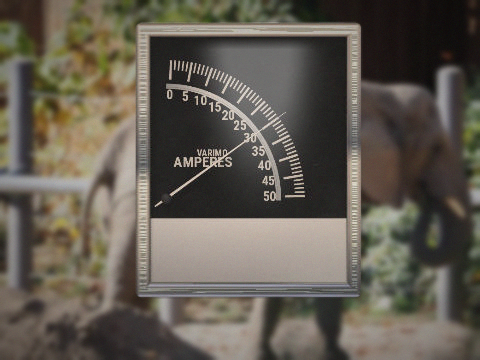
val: 30 A
